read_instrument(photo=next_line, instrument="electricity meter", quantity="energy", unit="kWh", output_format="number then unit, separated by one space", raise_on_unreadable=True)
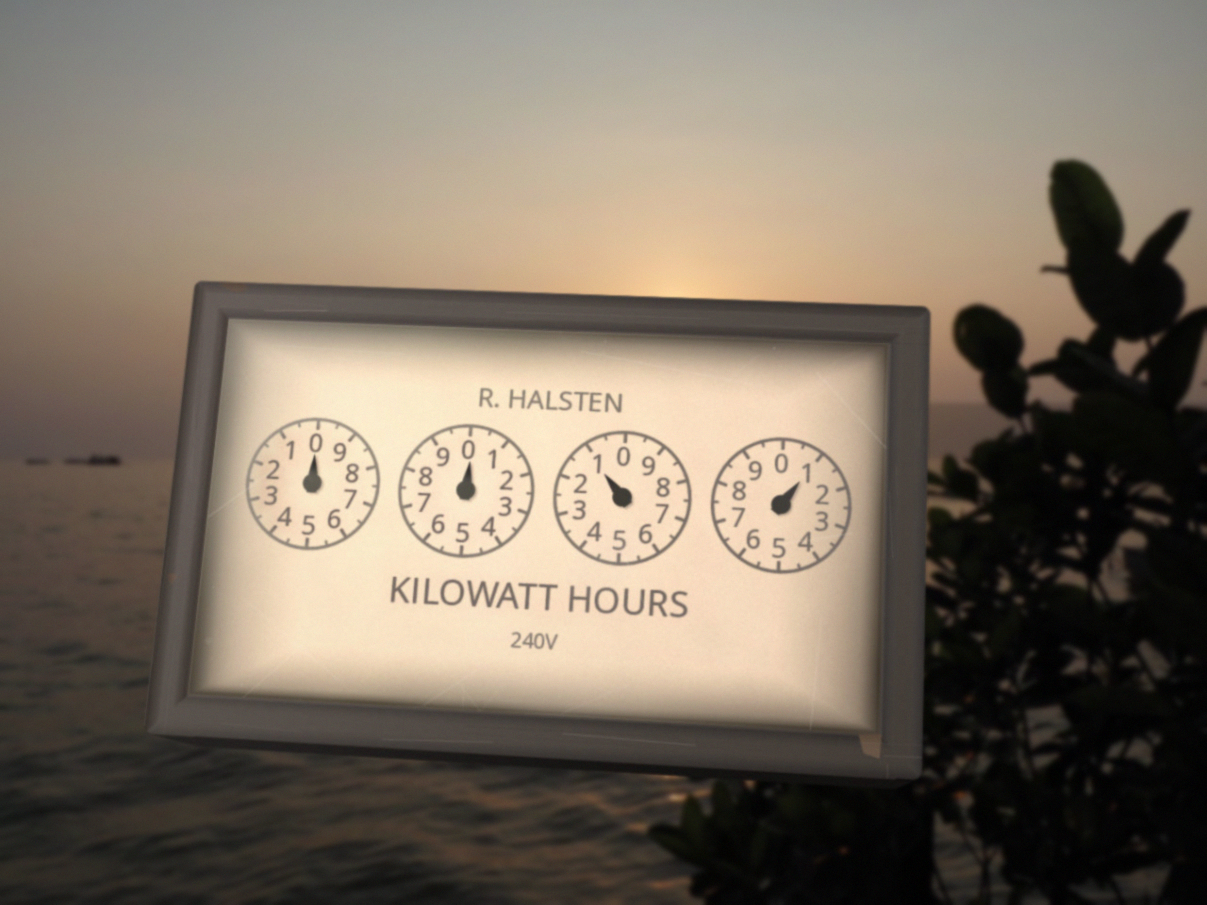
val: 11 kWh
